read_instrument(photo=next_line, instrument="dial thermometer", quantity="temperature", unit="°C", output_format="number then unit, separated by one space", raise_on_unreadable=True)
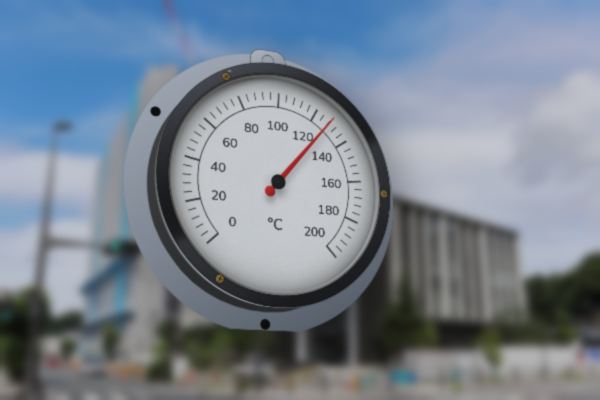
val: 128 °C
